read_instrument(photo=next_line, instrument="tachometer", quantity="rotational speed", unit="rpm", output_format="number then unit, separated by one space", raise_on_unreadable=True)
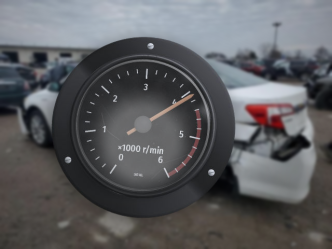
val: 4100 rpm
